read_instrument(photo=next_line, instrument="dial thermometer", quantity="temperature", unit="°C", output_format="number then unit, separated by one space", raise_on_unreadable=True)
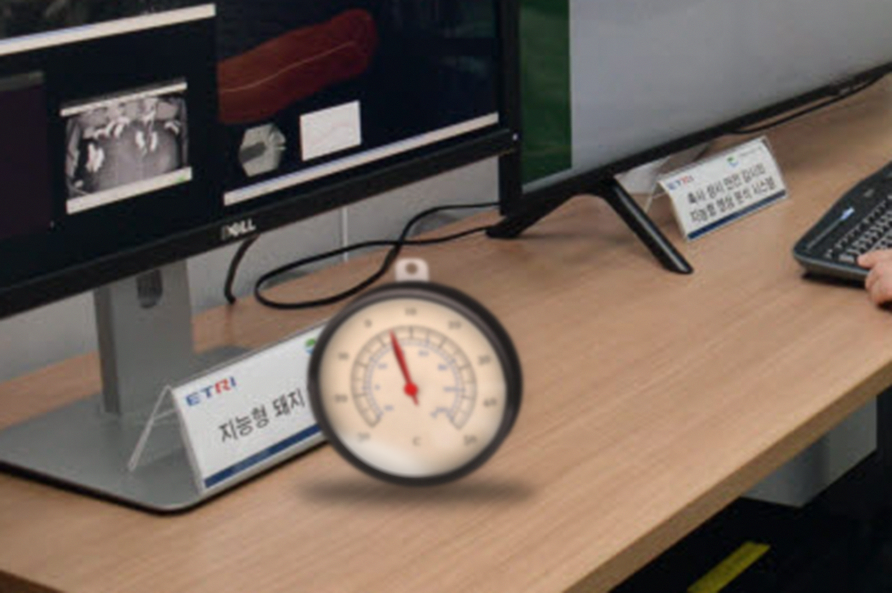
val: 5 °C
